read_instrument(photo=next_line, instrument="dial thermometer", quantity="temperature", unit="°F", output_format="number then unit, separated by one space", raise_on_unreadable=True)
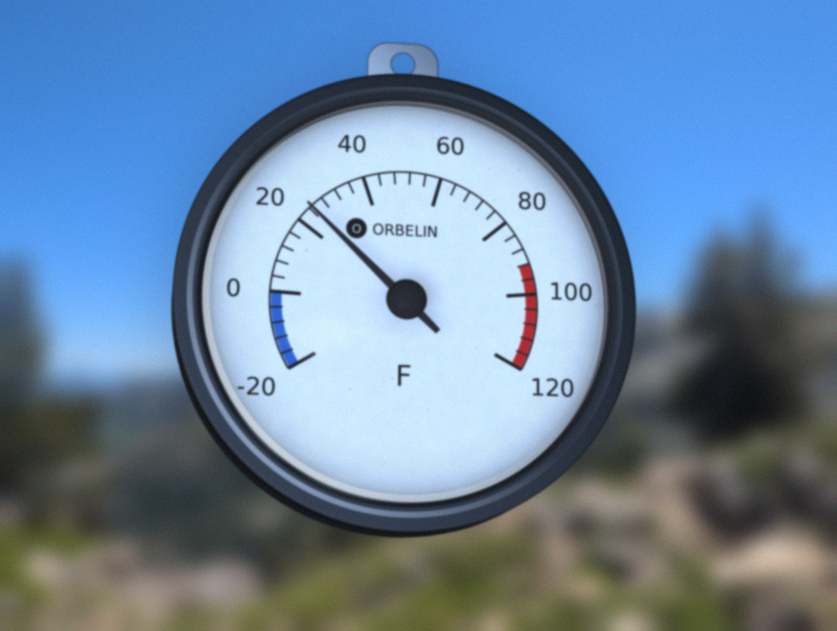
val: 24 °F
